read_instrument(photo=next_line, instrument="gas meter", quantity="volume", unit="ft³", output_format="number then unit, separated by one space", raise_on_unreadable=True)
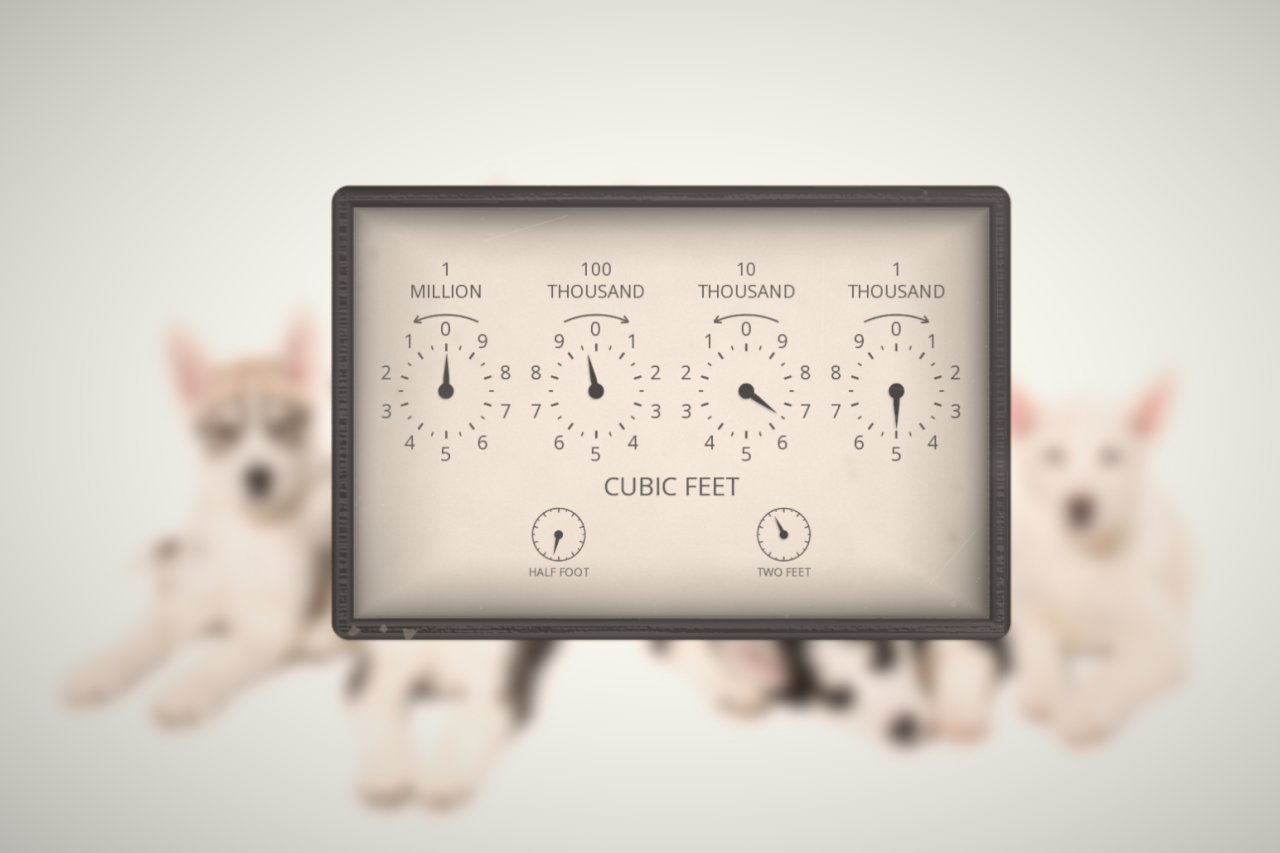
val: 996500 ft³
